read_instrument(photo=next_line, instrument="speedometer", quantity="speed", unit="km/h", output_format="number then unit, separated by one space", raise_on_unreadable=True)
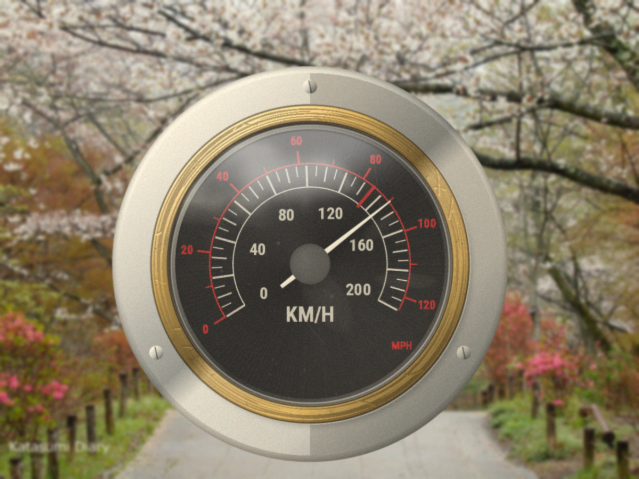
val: 145 km/h
